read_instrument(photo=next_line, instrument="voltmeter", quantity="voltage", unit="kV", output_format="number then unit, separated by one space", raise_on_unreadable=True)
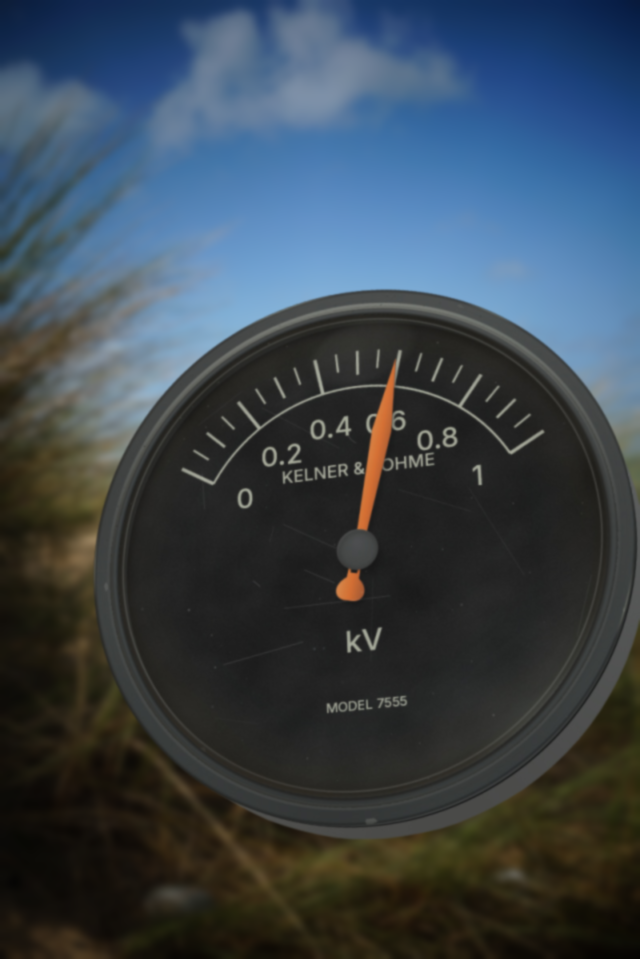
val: 0.6 kV
